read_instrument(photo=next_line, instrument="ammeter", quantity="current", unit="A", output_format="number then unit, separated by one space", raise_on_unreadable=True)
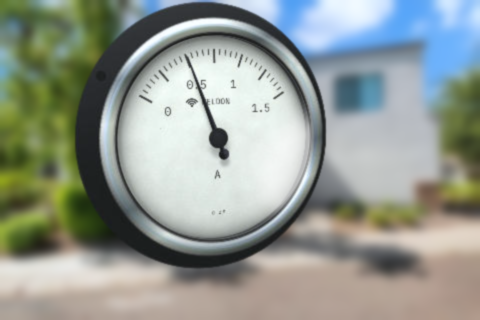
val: 0.5 A
